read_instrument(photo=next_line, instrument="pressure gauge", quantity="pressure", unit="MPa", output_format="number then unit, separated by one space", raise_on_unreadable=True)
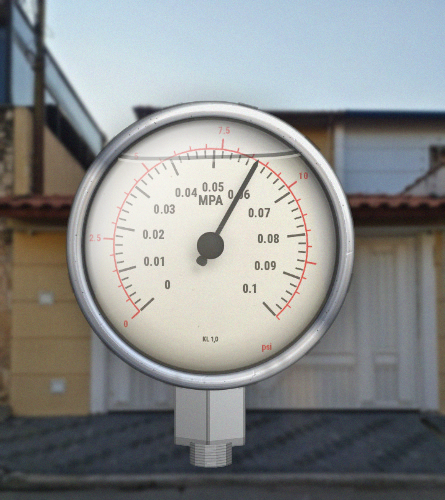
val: 0.06 MPa
